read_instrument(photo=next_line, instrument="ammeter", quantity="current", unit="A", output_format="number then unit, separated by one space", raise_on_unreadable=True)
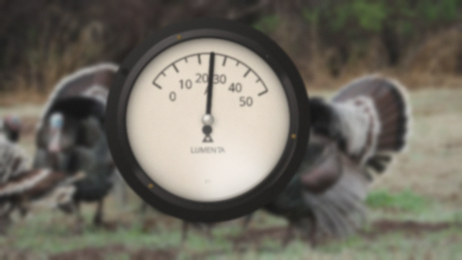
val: 25 A
